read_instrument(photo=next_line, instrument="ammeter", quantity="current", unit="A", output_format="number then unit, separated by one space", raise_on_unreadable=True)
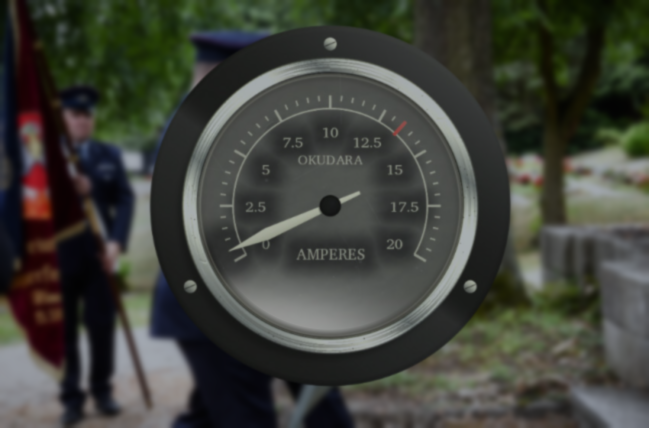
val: 0.5 A
